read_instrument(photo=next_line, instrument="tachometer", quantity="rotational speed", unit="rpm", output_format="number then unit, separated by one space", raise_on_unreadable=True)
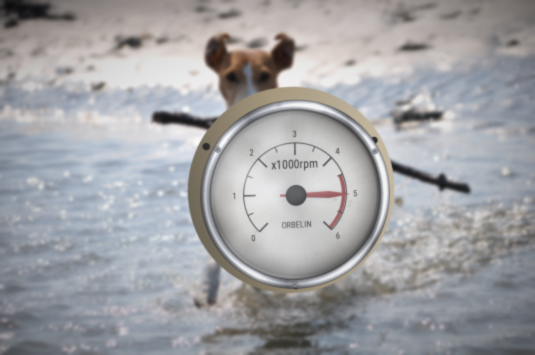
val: 5000 rpm
